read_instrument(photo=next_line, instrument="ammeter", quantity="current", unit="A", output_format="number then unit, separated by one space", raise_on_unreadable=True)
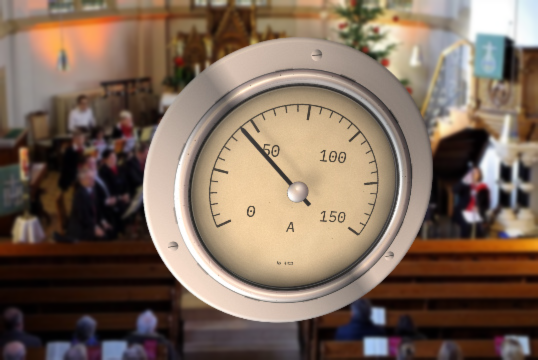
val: 45 A
